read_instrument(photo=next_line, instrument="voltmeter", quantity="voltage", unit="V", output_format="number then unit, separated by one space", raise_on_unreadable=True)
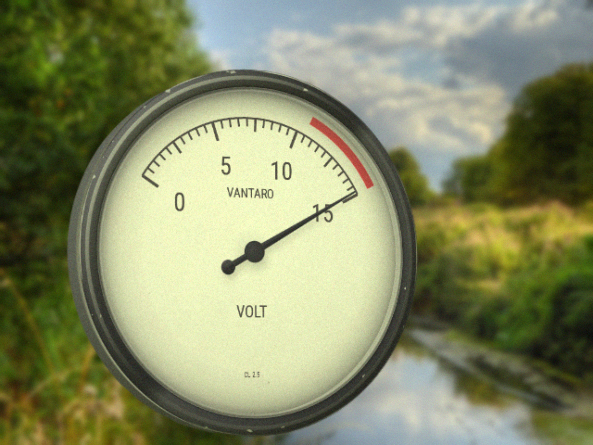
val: 14.75 V
